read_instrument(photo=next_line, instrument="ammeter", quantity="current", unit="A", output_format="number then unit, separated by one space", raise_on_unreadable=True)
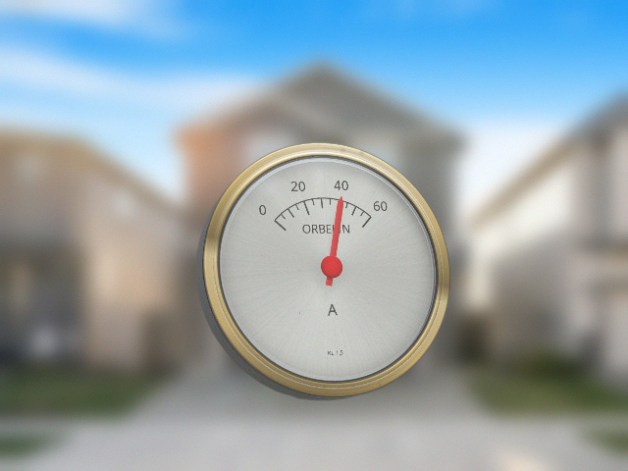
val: 40 A
